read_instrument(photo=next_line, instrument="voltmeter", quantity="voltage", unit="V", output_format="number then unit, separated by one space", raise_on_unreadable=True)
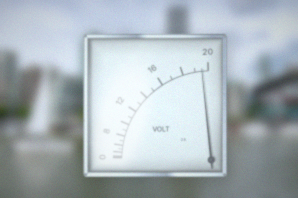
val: 19.5 V
